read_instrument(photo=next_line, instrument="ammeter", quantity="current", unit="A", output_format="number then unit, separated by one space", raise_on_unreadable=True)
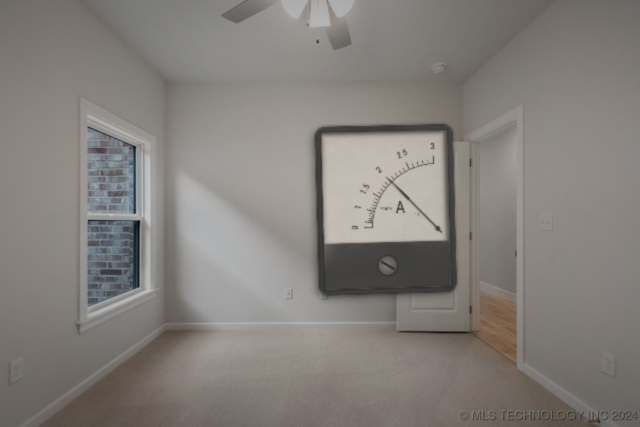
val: 2 A
